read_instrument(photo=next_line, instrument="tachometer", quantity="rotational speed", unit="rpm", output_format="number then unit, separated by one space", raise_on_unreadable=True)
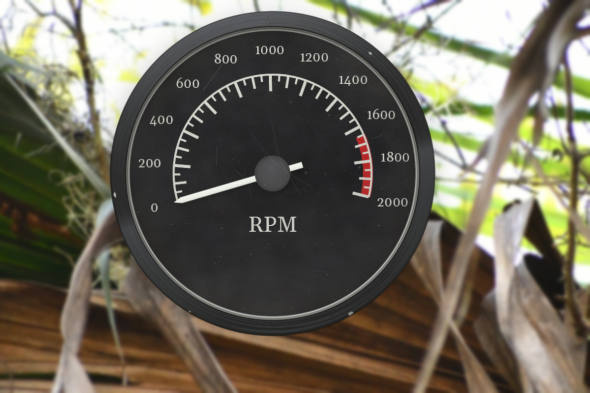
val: 0 rpm
